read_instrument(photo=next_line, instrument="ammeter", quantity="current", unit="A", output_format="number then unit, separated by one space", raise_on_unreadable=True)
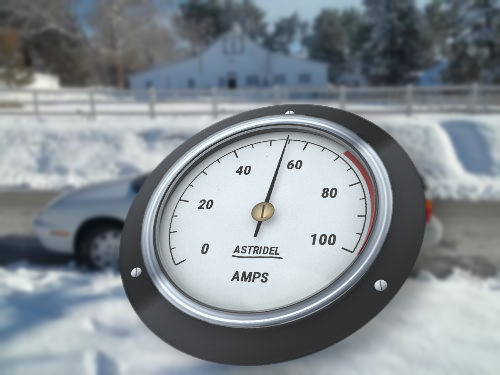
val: 55 A
